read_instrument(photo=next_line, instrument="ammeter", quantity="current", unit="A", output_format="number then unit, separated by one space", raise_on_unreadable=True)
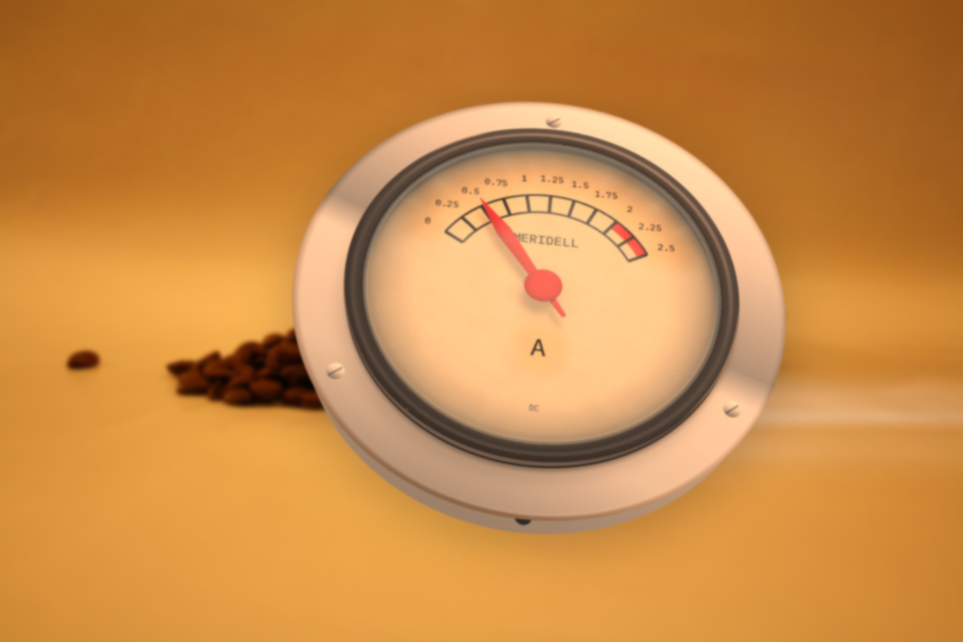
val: 0.5 A
